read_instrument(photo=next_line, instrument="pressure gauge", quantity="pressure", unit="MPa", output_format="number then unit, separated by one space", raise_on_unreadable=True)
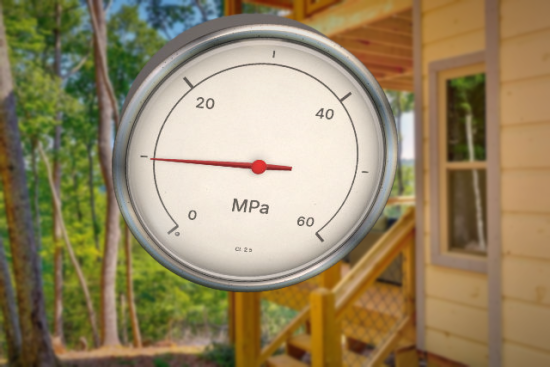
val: 10 MPa
